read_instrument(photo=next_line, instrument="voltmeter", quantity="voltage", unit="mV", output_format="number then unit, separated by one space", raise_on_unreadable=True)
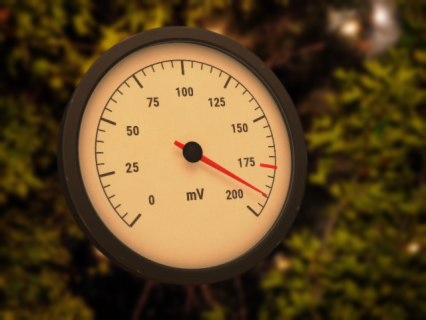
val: 190 mV
